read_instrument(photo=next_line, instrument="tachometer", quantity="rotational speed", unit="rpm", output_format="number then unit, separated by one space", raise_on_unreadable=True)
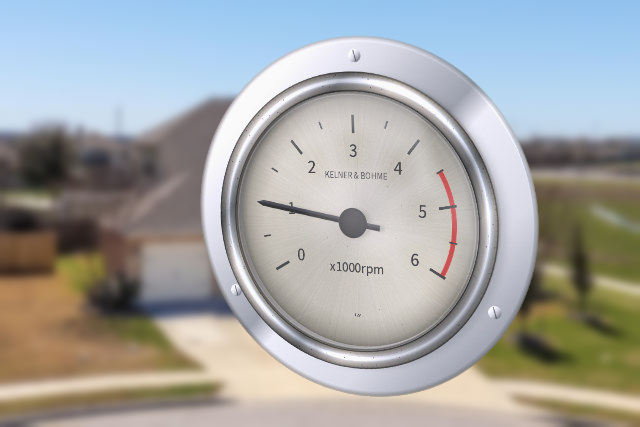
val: 1000 rpm
